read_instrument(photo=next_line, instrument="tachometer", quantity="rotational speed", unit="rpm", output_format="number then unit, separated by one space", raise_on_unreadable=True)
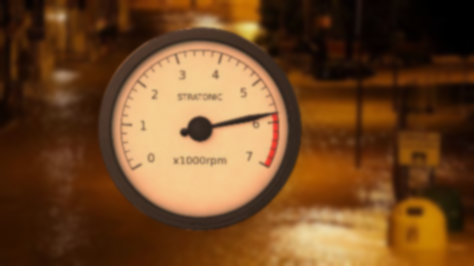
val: 5800 rpm
